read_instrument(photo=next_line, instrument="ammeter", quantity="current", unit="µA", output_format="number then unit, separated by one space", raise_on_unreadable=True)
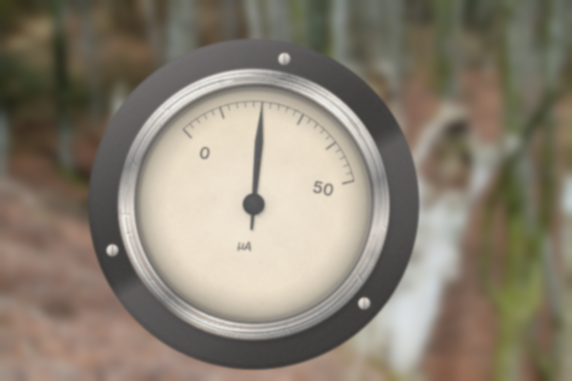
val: 20 µA
